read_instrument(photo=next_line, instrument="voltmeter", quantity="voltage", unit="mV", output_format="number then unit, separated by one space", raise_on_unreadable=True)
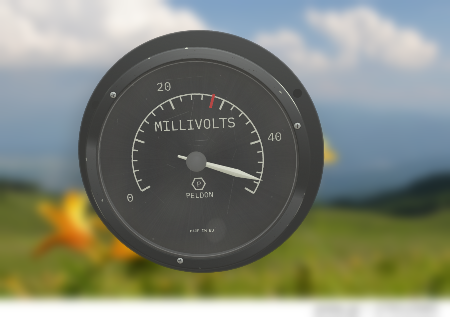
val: 47 mV
